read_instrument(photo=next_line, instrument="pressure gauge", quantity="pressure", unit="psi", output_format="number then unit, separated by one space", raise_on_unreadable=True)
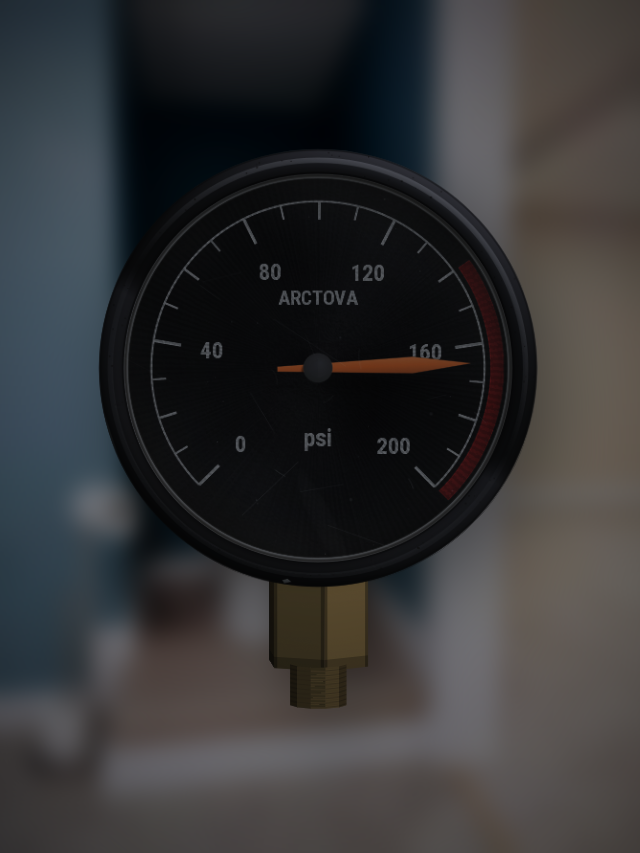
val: 165 psi
